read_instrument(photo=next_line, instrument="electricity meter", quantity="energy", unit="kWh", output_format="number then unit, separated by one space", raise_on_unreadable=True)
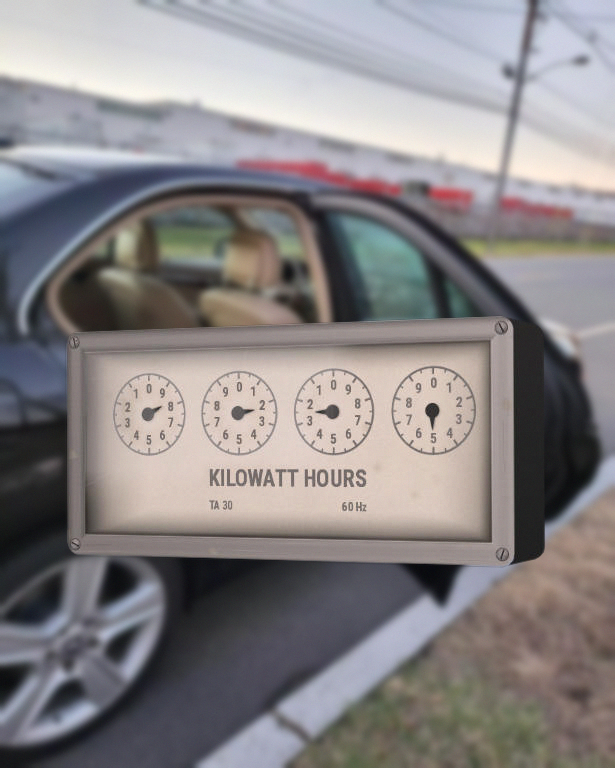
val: 8225 kWh
